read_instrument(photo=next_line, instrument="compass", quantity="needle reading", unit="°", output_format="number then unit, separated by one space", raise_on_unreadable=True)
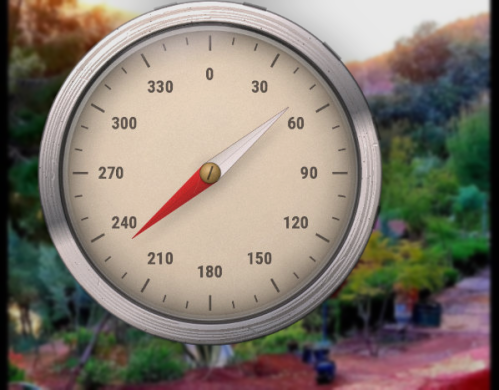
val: 230 °
